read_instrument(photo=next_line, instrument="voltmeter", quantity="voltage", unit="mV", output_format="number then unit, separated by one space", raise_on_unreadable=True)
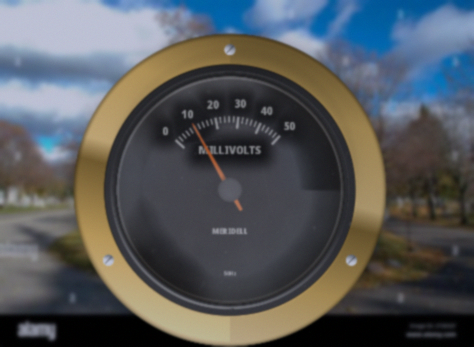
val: 10 mV
